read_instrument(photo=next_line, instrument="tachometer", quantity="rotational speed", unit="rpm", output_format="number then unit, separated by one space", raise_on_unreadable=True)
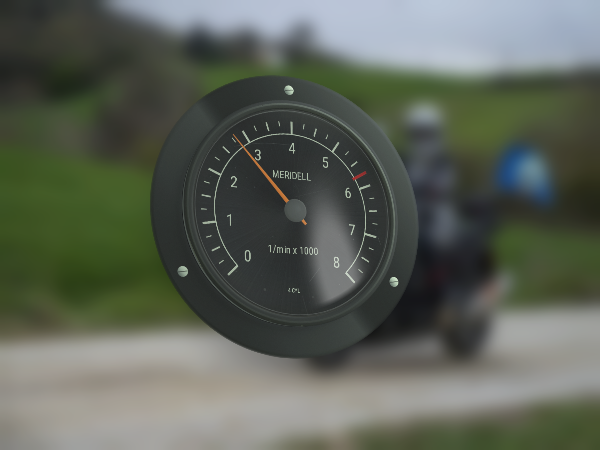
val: 2750 rpm
